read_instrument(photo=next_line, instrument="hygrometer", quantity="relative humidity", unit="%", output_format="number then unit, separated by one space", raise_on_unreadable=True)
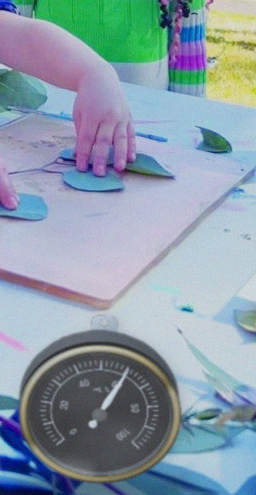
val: 60 %
